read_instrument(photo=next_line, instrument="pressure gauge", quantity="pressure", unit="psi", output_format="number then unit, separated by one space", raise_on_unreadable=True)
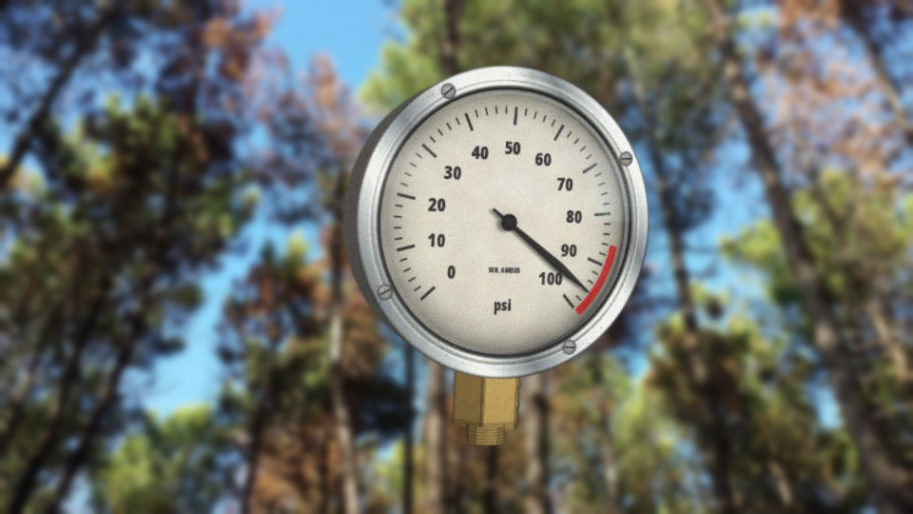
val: 96 psi
